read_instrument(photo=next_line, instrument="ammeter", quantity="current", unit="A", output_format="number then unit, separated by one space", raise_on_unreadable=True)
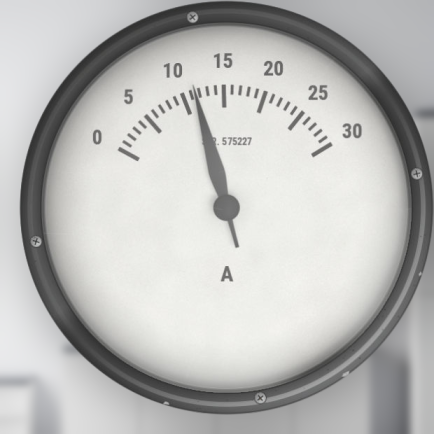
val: 11.5 A
